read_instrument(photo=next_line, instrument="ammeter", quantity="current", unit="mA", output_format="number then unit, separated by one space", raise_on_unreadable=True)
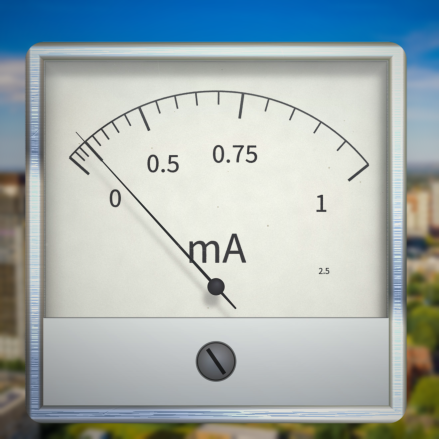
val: 0.25 mA
